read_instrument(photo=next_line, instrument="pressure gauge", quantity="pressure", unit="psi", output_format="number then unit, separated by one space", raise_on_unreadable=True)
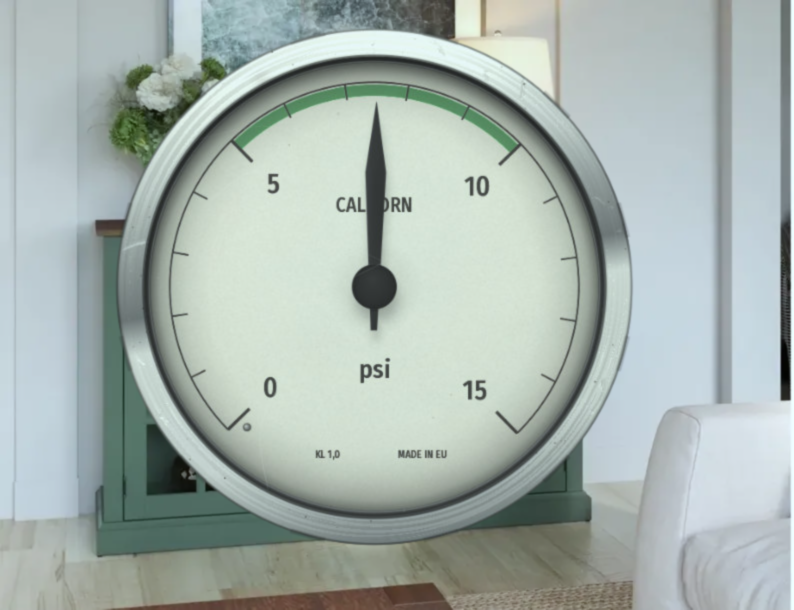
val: 7.5 psi
